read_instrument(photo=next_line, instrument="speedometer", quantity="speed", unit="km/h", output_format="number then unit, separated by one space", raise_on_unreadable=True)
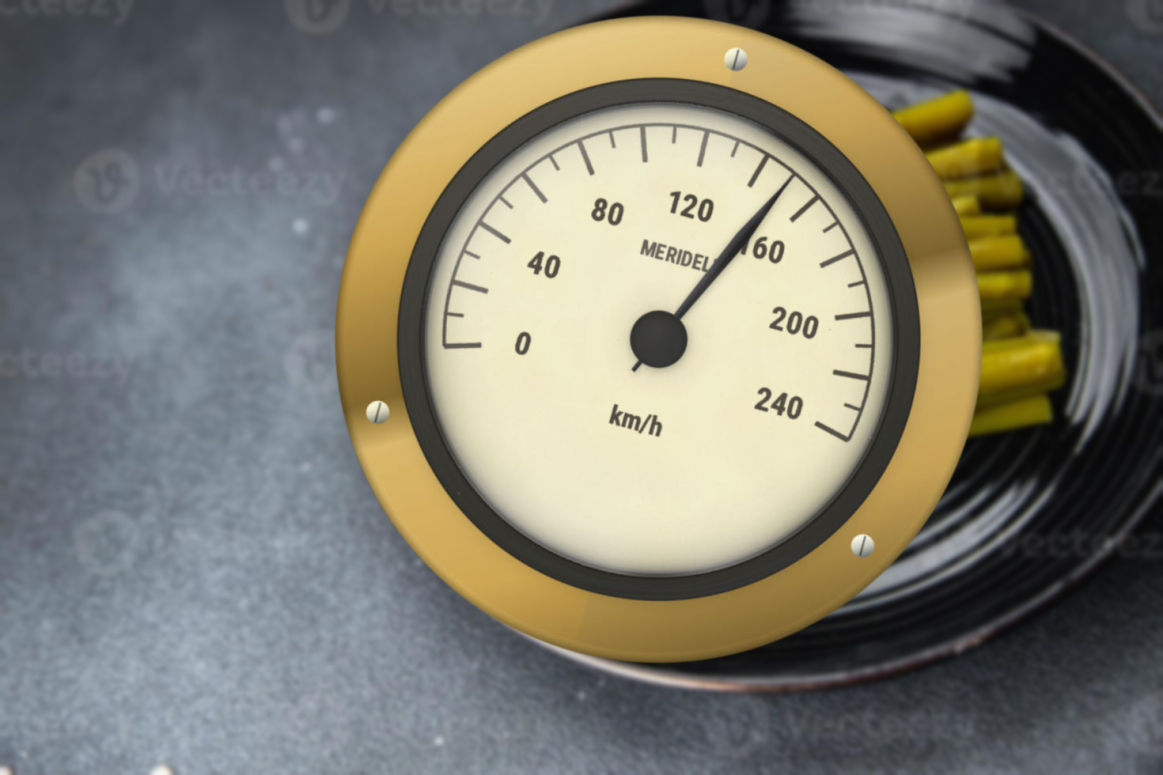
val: 150 km/h
